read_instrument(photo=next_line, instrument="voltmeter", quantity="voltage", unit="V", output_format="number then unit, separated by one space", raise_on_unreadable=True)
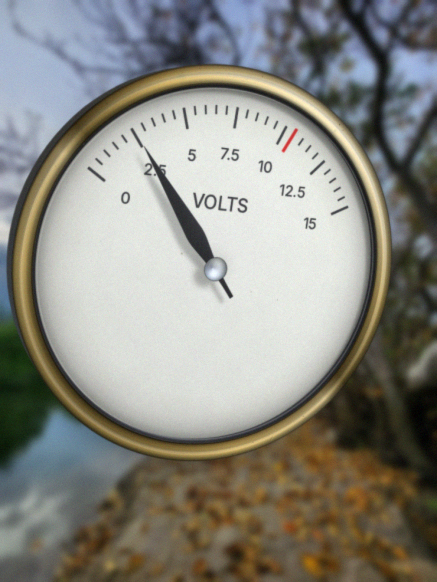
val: 2.5 V
